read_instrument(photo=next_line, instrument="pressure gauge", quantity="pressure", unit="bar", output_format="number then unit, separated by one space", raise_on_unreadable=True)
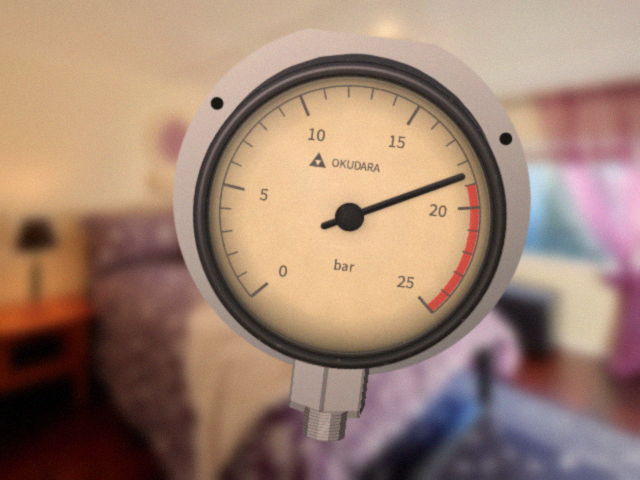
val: 18.5 bar
